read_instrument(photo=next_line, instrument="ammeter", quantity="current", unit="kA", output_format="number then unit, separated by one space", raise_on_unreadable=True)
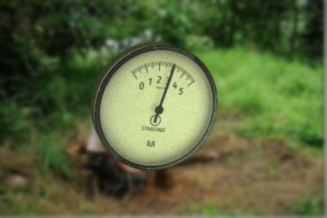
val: 3 kA
